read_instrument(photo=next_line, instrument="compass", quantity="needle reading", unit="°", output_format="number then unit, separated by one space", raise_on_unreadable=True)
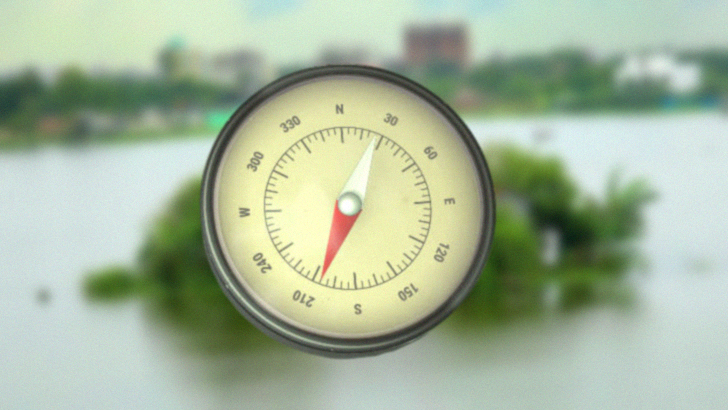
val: 205 °
